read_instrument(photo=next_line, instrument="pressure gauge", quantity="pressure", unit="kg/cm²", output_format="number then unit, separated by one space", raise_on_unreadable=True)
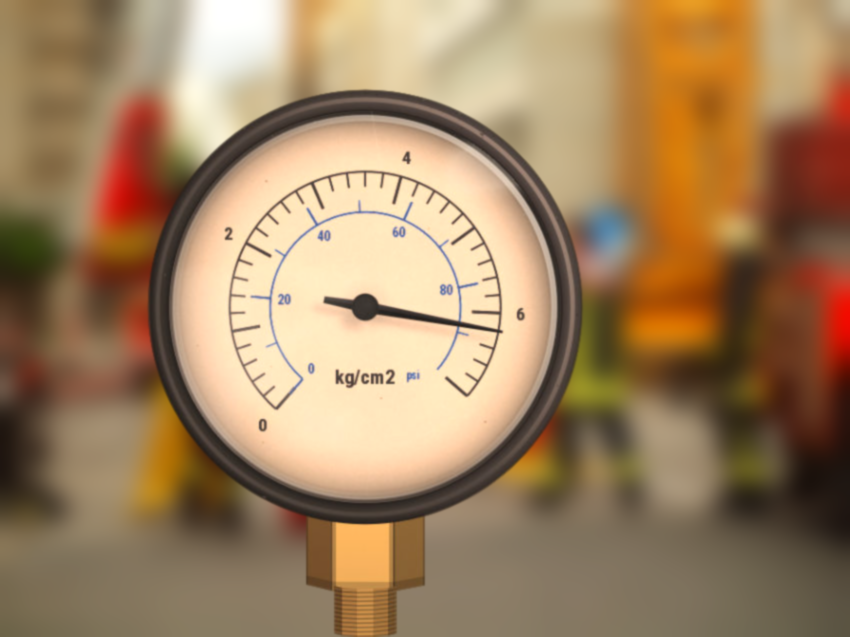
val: 6.2 kg/cm²
